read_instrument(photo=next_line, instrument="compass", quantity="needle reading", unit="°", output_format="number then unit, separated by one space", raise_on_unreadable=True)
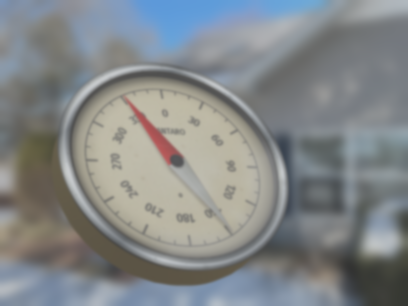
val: 330 °
